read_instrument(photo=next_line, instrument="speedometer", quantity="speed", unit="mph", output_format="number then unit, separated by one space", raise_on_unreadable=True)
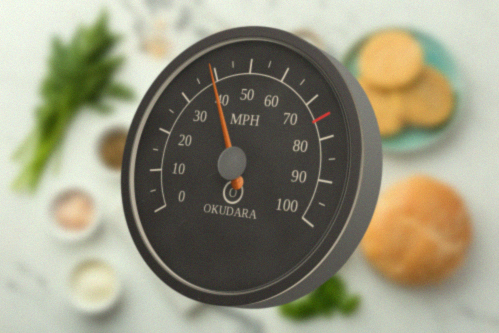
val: 40 mph
